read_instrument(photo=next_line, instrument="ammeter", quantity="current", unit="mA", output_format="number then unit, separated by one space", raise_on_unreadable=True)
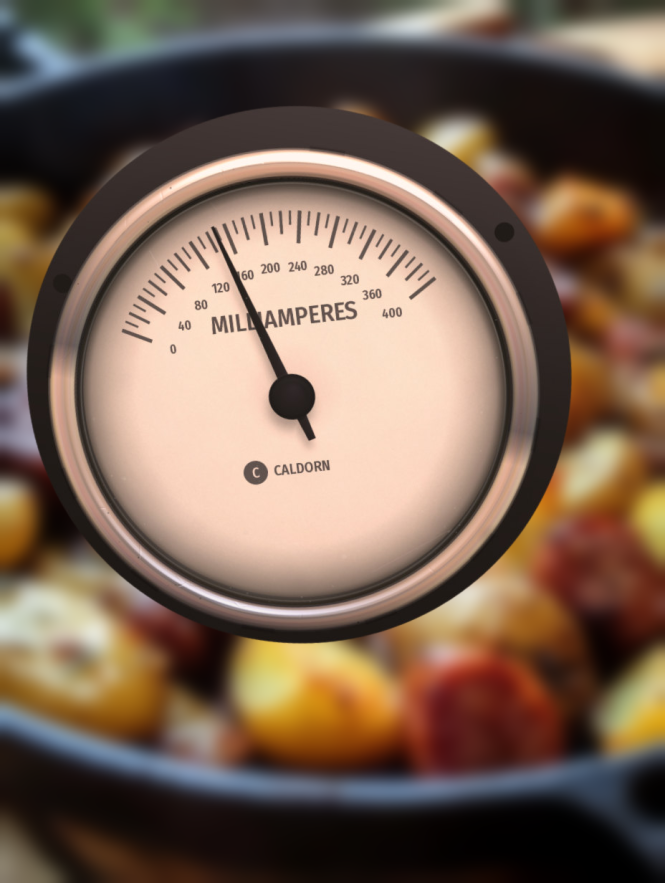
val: 150 mA
